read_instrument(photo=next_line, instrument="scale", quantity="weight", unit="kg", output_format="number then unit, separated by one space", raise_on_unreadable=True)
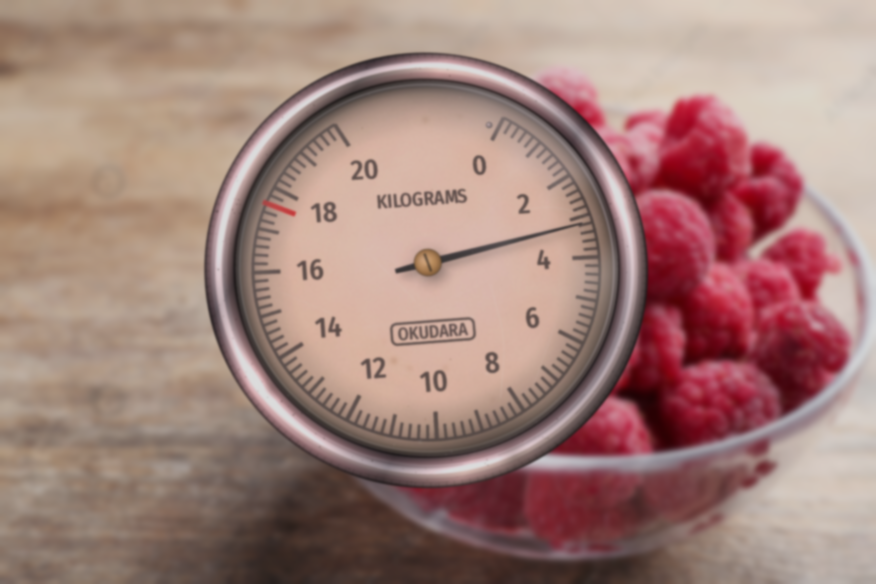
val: 3.2 kg
